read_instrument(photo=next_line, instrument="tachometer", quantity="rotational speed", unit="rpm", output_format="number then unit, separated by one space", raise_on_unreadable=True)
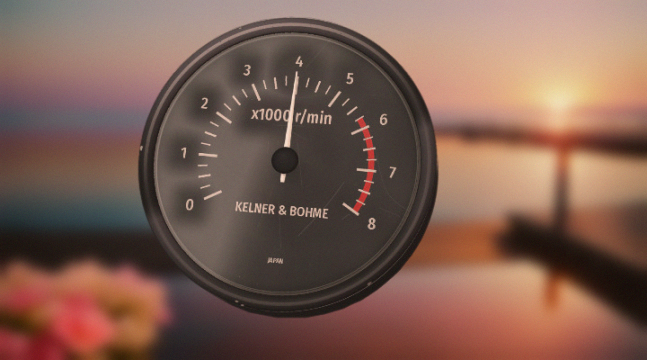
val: 4000 rpm
